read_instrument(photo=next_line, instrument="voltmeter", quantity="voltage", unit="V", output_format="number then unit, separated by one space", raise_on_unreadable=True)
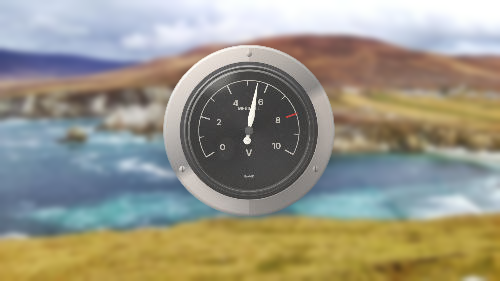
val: 5.5 V
